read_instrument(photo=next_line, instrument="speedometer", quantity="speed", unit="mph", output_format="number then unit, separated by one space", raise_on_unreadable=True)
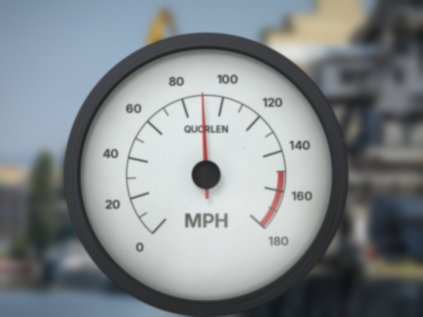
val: 90 mph
